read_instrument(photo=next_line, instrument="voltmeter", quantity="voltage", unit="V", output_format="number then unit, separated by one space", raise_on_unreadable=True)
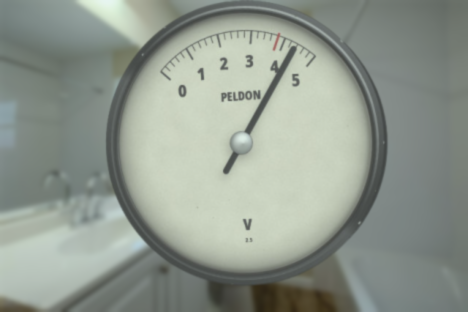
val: 4.4 V
